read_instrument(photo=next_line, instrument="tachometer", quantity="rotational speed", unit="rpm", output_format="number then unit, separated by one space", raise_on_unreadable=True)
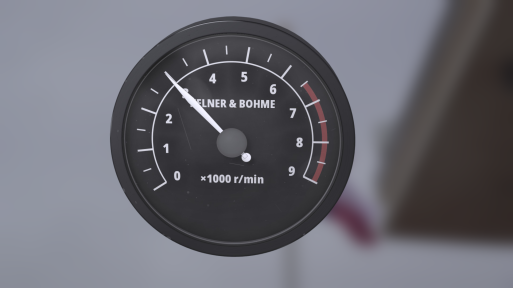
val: 3000 rpm
